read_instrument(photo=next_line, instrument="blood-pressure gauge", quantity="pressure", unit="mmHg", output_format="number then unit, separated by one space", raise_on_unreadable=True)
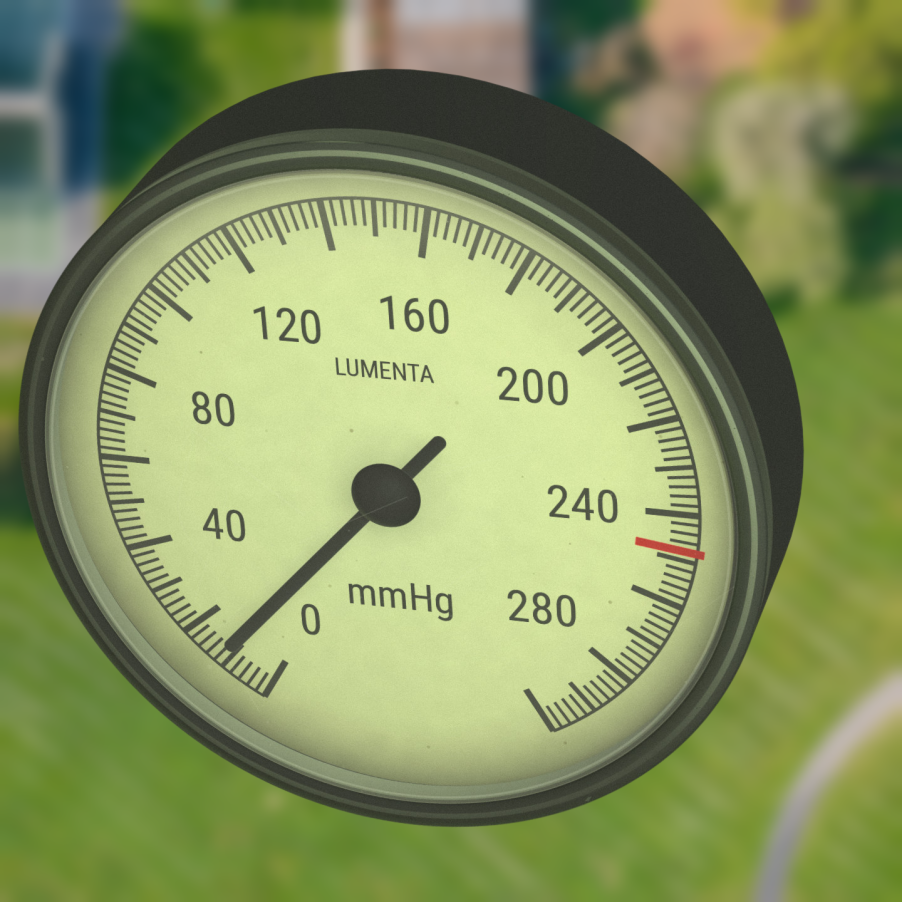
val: 12 mmHg
